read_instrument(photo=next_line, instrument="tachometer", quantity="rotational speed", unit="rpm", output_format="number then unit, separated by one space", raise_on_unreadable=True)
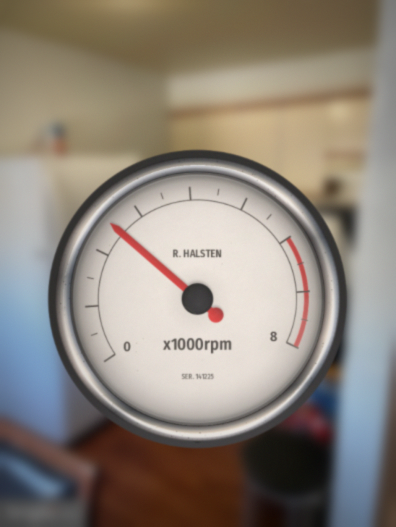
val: 2500 rpm
